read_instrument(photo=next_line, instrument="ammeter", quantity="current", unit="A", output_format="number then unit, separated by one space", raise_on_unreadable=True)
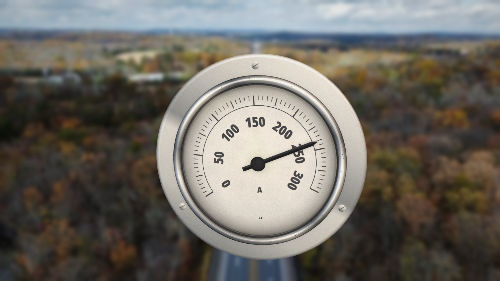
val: 240 A
